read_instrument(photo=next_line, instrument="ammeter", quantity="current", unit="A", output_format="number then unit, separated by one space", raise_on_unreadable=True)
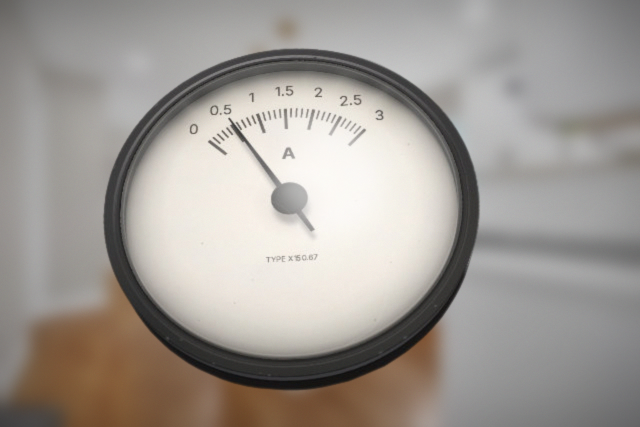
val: 0.5 A
